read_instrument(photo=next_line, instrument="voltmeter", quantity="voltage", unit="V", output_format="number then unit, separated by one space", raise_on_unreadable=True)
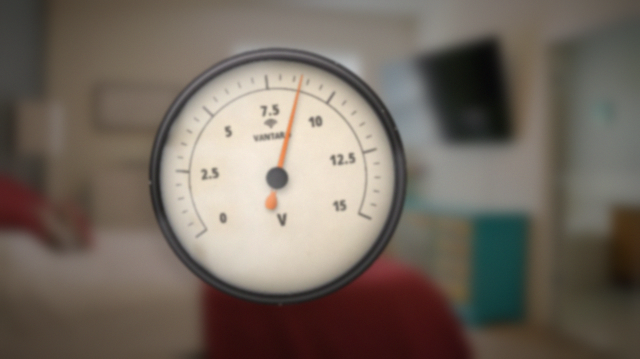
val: 8.75 V
